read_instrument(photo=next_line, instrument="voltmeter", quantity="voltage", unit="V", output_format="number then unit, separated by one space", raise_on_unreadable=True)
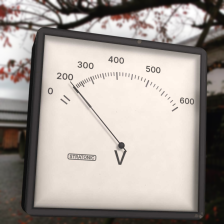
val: 200 V
